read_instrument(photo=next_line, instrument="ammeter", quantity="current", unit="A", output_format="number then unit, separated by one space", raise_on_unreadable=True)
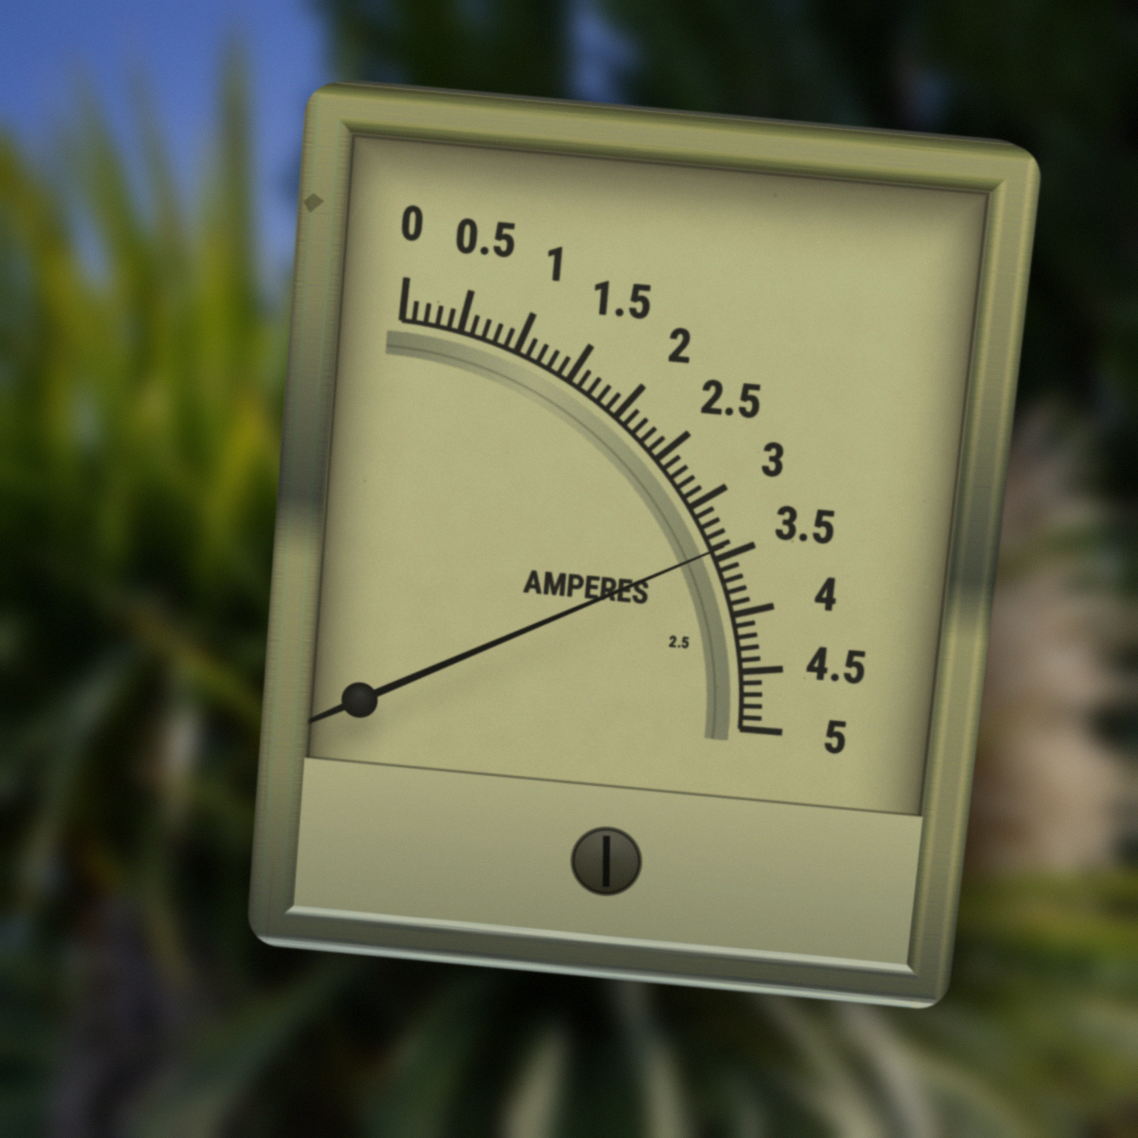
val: 3.4 A
